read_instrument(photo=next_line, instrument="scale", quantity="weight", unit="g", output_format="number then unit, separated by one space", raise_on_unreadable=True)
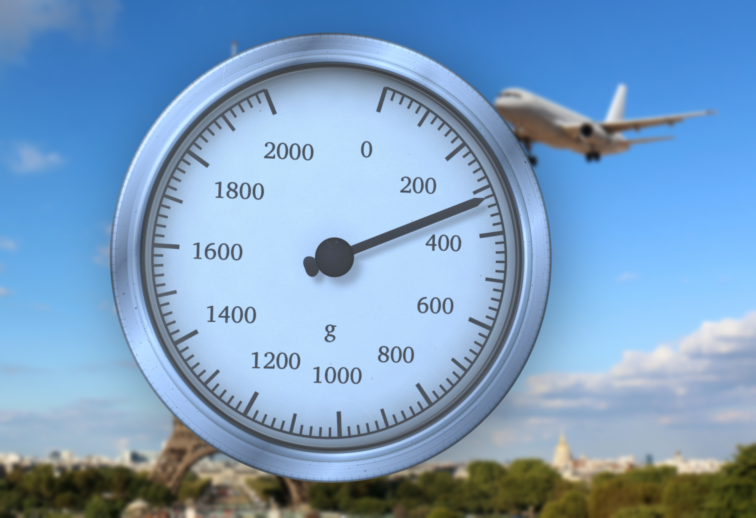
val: 320 g
